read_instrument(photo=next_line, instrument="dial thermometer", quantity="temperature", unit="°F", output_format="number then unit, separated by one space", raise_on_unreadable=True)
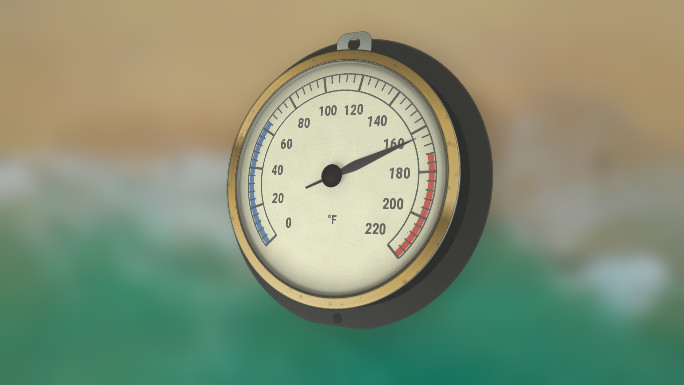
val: 164 °F
